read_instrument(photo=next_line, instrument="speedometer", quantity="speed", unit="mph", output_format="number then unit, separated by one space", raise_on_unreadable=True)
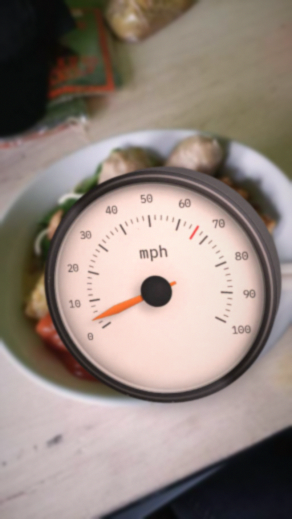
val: 4 mph
